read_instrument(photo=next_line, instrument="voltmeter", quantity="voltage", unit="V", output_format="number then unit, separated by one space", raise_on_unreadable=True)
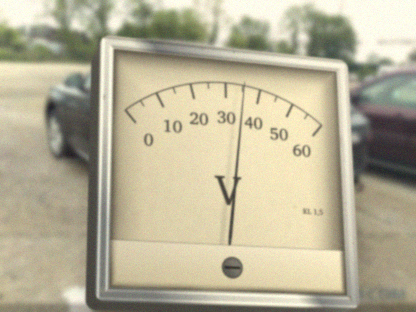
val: 35 V
